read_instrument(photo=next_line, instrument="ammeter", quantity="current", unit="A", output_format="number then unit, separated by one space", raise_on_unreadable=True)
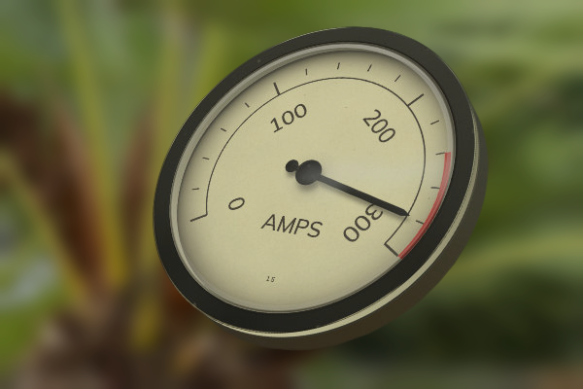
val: 280 A
